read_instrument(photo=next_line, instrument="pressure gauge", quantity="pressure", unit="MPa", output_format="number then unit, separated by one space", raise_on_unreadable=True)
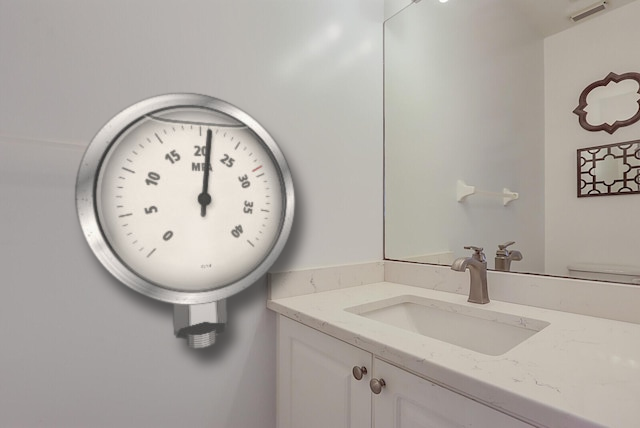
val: 21 MPa
